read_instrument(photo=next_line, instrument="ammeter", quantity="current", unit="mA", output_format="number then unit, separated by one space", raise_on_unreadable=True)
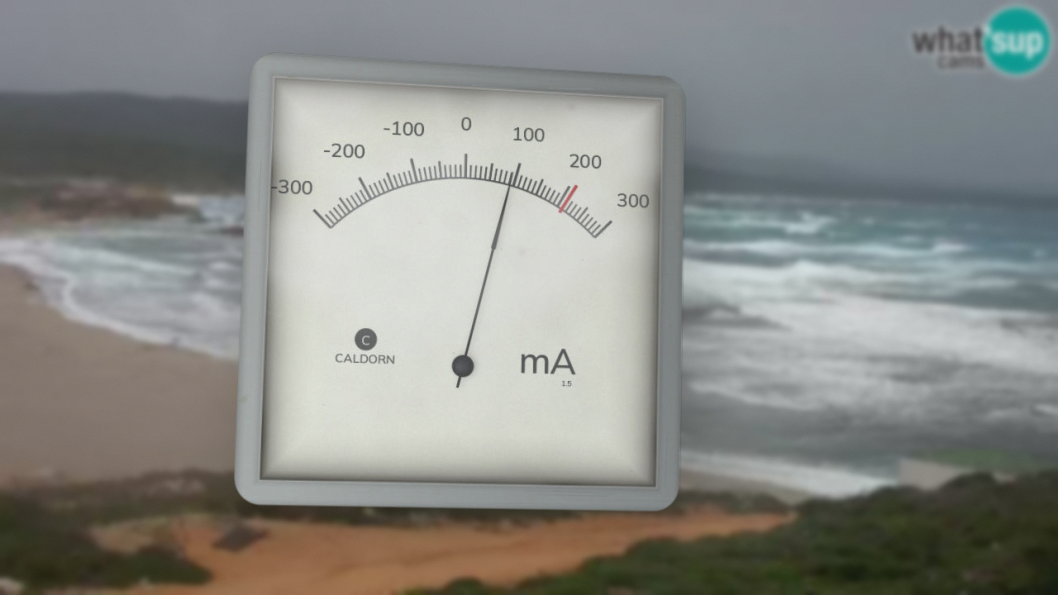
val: 90 mA
